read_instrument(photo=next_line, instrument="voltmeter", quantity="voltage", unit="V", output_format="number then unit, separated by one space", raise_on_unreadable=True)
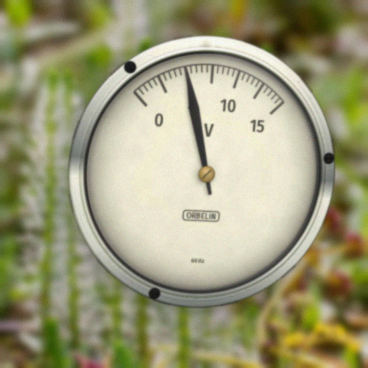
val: 5 V
